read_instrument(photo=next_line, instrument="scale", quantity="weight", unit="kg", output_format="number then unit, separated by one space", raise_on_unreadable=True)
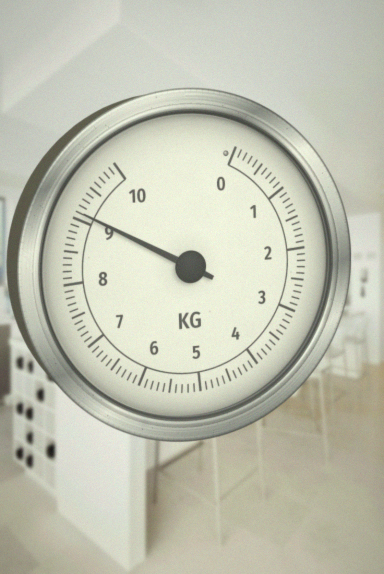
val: 9.1 kg
